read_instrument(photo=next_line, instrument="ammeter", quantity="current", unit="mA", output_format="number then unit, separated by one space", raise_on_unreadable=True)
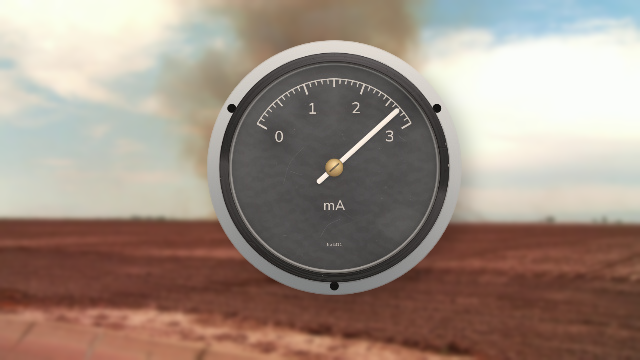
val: 2.7 mA
